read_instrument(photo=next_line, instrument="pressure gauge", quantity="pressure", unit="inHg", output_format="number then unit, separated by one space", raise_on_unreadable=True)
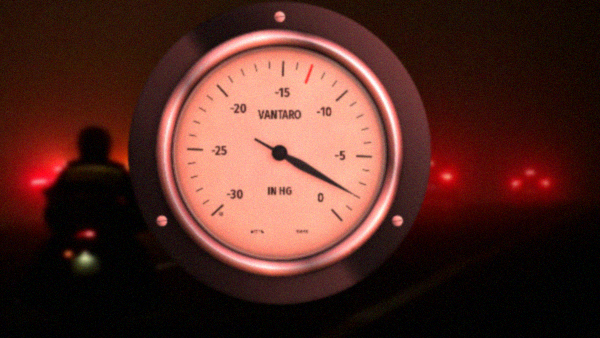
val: -2 inHg
